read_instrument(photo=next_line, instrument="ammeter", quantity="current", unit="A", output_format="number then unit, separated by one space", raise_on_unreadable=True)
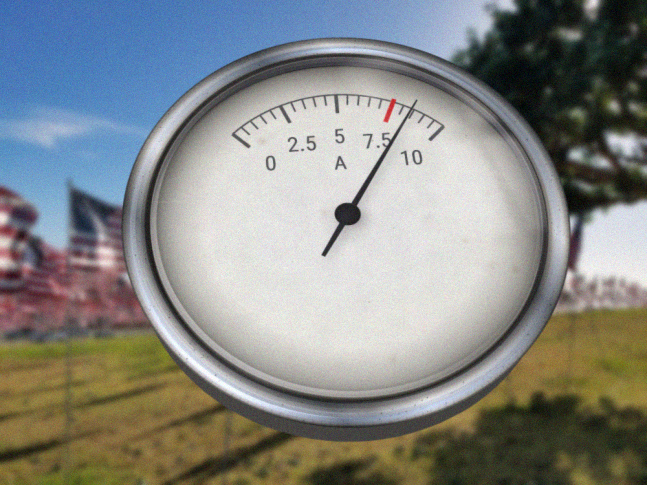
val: 8.5 A
